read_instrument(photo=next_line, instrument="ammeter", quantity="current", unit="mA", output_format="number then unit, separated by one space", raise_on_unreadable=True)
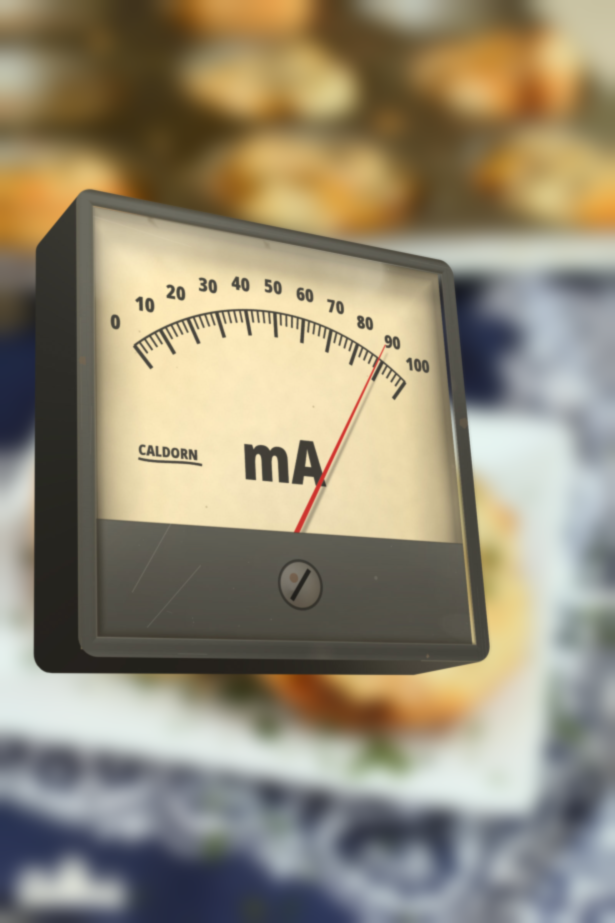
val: 88 mA
